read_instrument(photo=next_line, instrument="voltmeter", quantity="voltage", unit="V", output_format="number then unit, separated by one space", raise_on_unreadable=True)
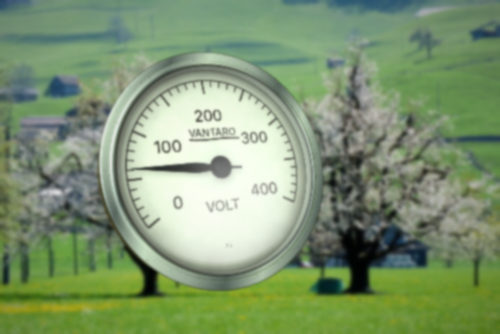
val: 60 V
